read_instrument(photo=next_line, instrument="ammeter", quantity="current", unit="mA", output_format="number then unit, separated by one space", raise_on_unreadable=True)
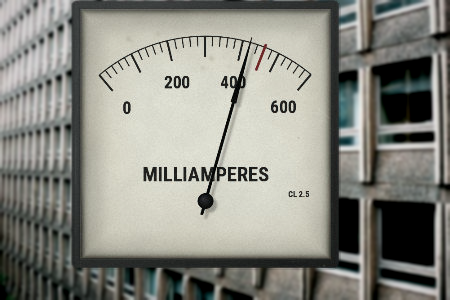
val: 420 mA
